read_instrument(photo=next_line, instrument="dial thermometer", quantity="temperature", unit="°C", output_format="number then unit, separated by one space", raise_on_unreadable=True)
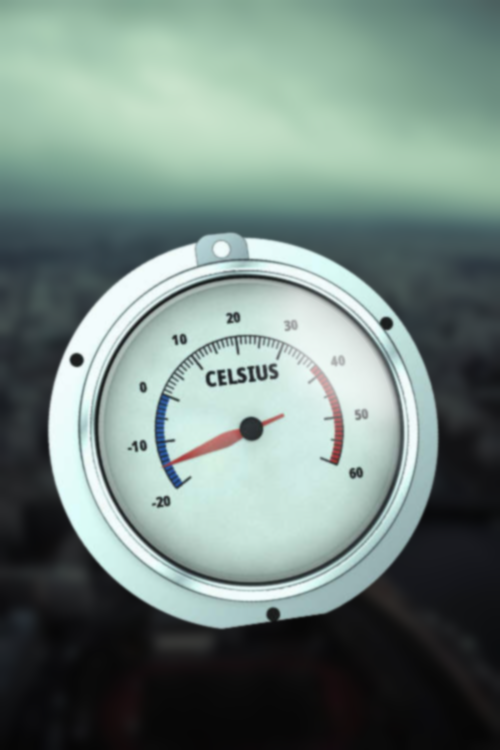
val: -15 °C
